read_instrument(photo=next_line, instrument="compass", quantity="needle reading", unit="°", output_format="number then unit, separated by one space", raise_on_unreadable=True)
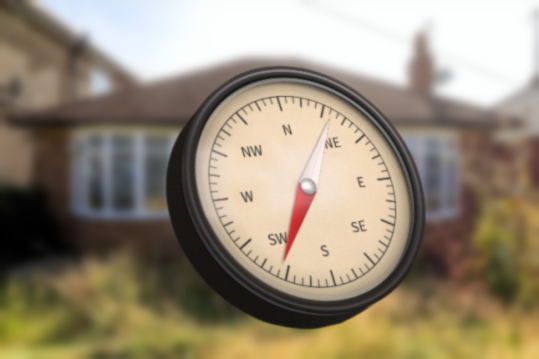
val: 215 °
